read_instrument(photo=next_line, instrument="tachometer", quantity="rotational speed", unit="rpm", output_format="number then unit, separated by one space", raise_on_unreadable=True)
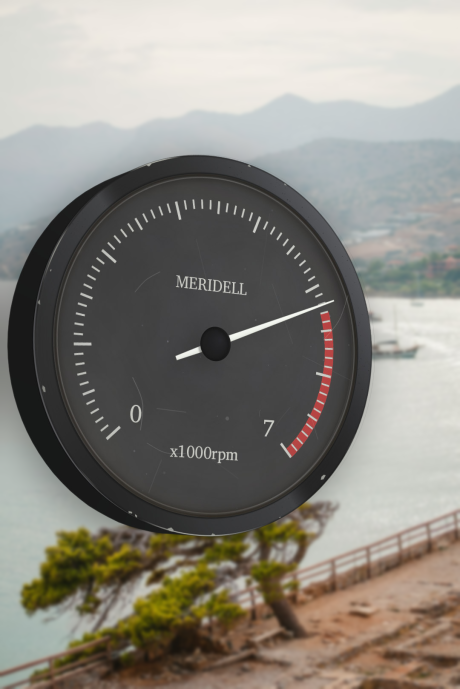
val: 5200 rpm
